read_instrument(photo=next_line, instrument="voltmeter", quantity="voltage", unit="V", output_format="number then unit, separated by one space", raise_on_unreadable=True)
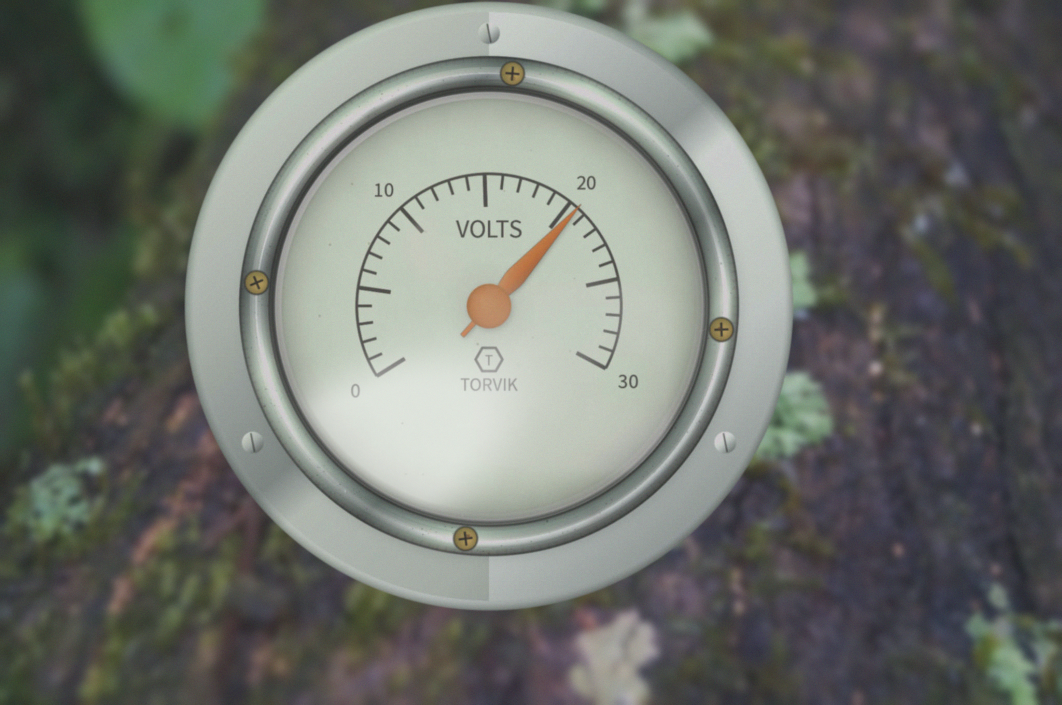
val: 20.5 V
